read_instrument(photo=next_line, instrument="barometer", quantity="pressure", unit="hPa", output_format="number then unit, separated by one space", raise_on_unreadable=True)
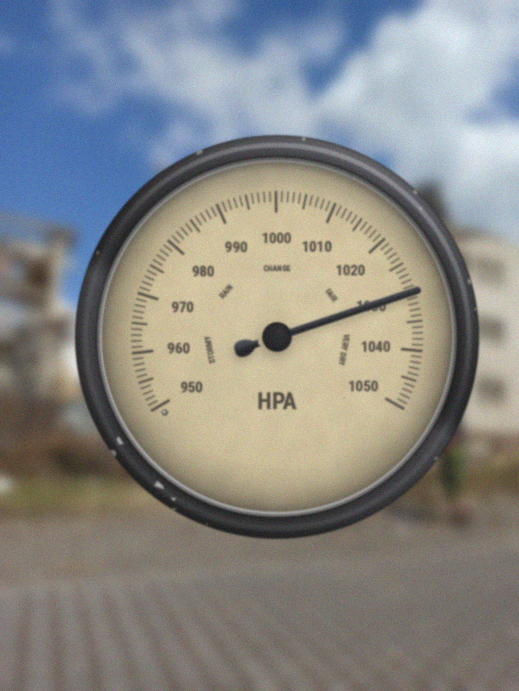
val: 1030 hPa
